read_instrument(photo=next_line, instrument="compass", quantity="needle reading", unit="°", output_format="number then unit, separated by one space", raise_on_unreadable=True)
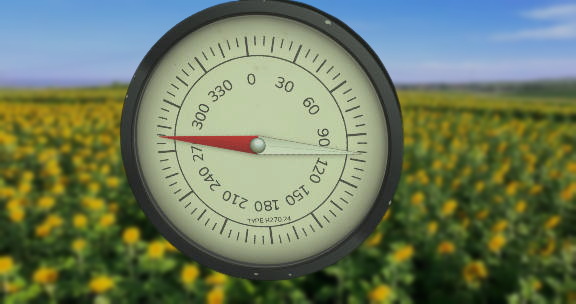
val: 280 °
